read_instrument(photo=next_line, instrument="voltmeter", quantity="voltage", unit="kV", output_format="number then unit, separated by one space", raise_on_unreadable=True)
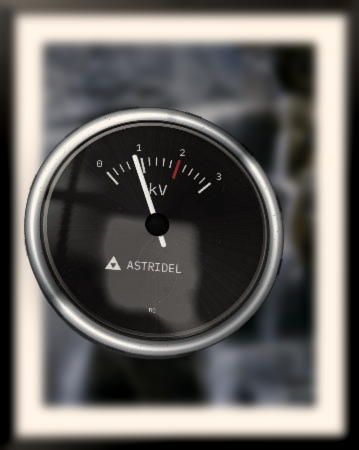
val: 0.8 kV
